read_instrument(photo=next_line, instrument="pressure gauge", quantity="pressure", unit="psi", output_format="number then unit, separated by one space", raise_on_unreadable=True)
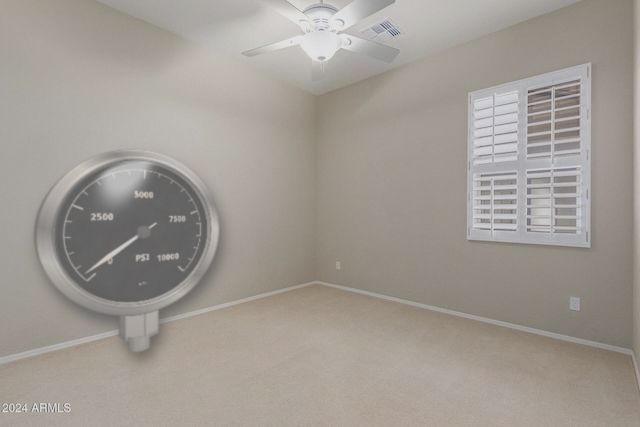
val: 250 psi
